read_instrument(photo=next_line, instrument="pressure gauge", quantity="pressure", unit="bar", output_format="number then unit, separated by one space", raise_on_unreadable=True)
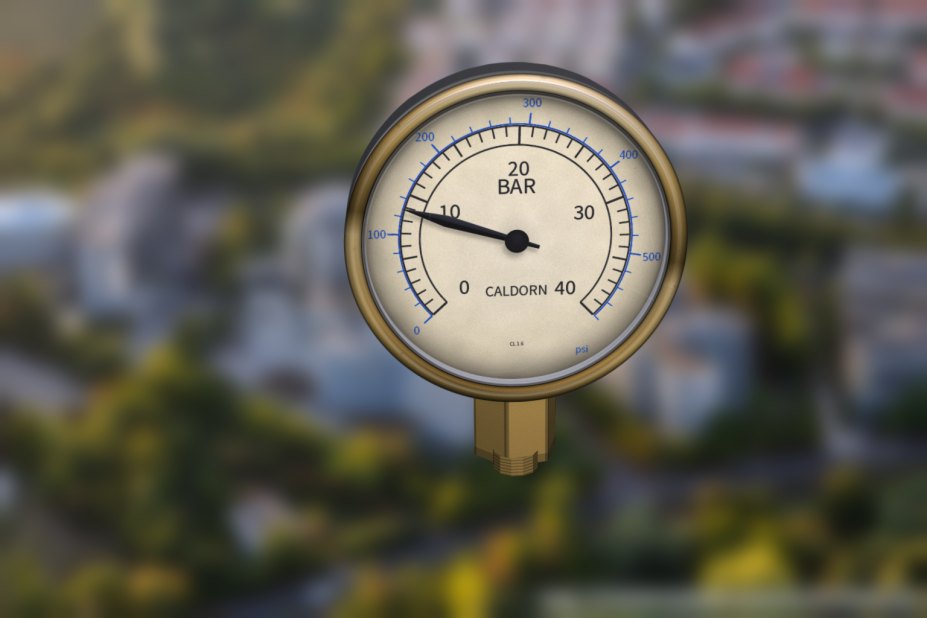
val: 9 bar
